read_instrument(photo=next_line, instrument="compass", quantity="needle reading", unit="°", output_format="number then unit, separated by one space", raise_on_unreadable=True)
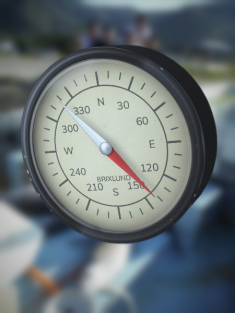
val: 140 °
